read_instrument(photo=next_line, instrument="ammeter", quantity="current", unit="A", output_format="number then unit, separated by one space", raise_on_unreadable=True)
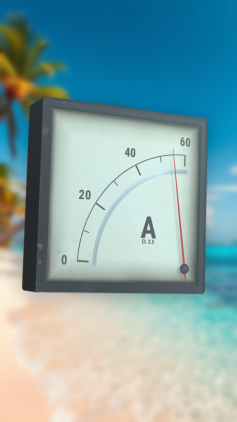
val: 55 A
